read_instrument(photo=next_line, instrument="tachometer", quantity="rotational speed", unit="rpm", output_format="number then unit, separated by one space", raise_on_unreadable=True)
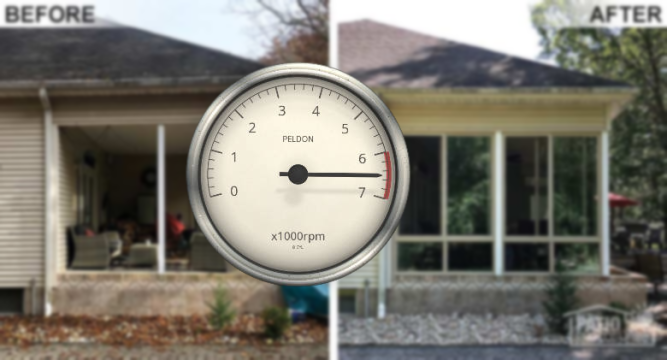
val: 6500 rpm
